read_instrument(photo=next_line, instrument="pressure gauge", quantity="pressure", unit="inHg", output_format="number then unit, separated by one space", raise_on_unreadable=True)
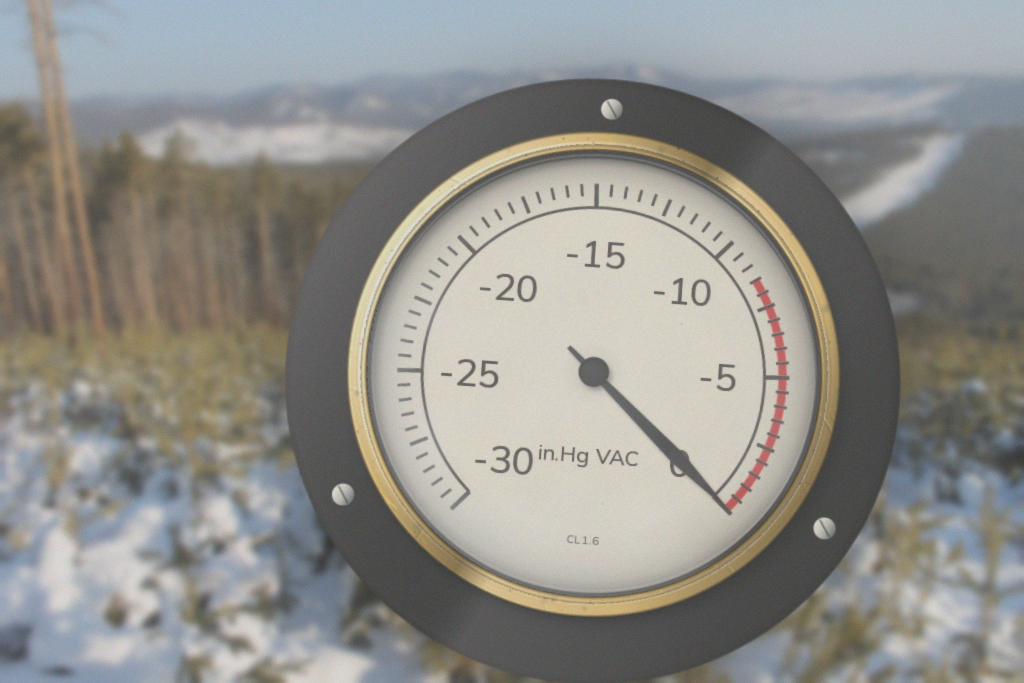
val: 0 inHg
